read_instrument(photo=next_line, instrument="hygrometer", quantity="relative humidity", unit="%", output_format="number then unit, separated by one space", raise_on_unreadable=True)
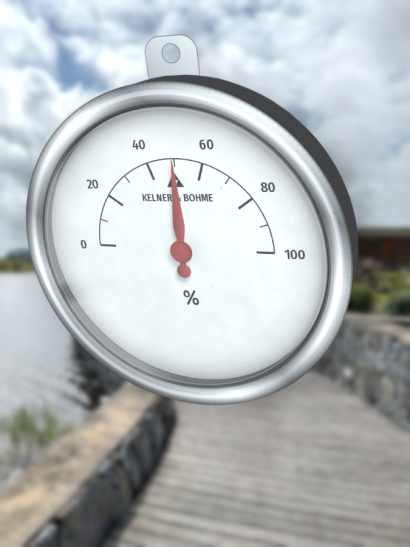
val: 50 %
